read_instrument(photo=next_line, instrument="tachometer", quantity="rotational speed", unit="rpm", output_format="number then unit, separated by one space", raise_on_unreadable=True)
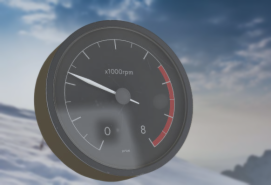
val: 2250 rpm
